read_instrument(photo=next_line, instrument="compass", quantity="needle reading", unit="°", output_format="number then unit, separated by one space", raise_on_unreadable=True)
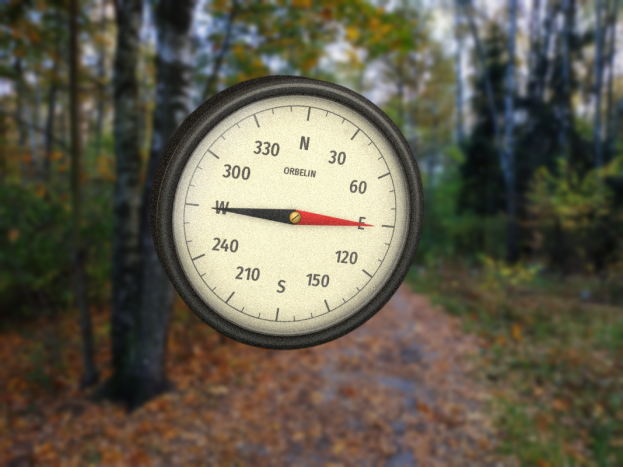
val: 90 °
